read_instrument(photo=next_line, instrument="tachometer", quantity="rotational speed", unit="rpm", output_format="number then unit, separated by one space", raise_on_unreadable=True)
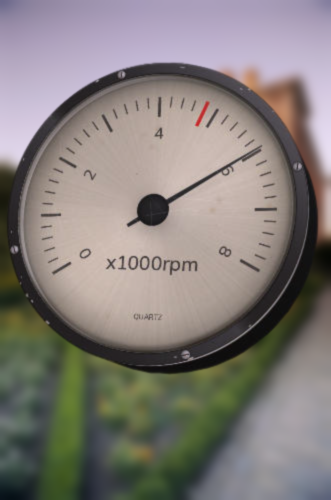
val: 6000 rpm
